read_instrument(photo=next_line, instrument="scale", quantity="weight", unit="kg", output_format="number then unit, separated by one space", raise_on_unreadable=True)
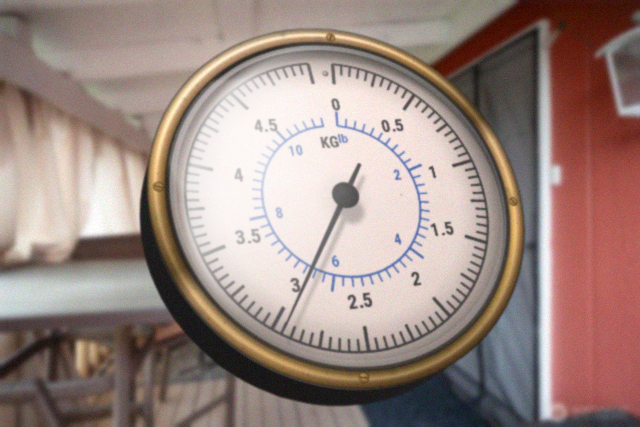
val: 2.95 kg
